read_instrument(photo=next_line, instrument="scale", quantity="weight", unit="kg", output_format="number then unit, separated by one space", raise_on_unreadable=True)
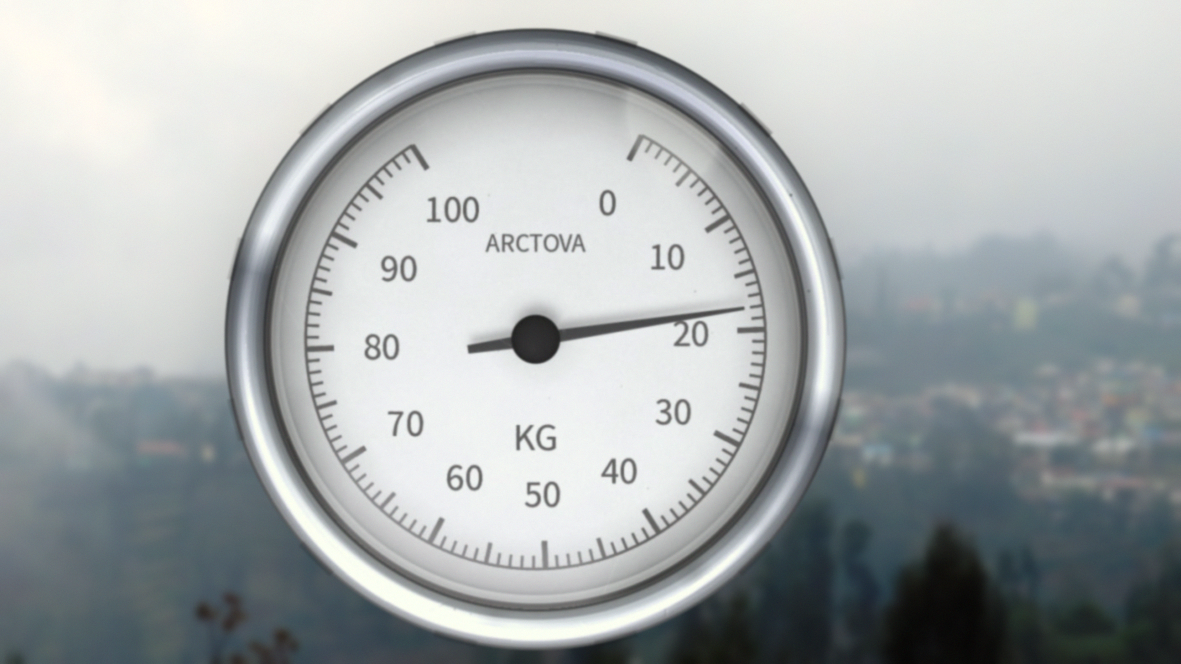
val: 18 kg
